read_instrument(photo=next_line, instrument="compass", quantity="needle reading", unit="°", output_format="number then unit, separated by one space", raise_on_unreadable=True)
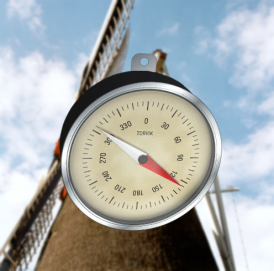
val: 125 °
